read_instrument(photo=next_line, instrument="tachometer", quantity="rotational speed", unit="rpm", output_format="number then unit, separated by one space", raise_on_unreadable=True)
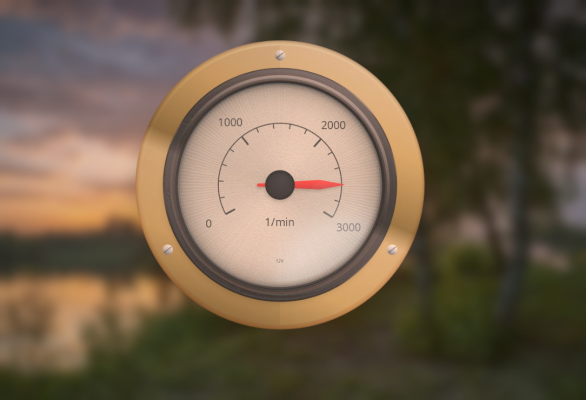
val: 2600 rpm
